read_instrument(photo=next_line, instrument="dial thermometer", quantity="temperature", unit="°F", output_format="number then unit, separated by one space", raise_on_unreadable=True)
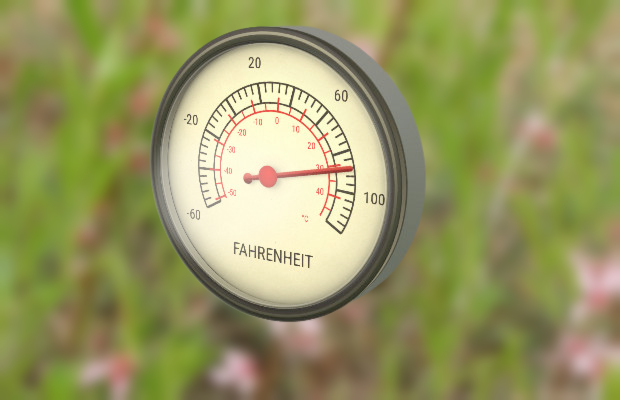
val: 88 °F
